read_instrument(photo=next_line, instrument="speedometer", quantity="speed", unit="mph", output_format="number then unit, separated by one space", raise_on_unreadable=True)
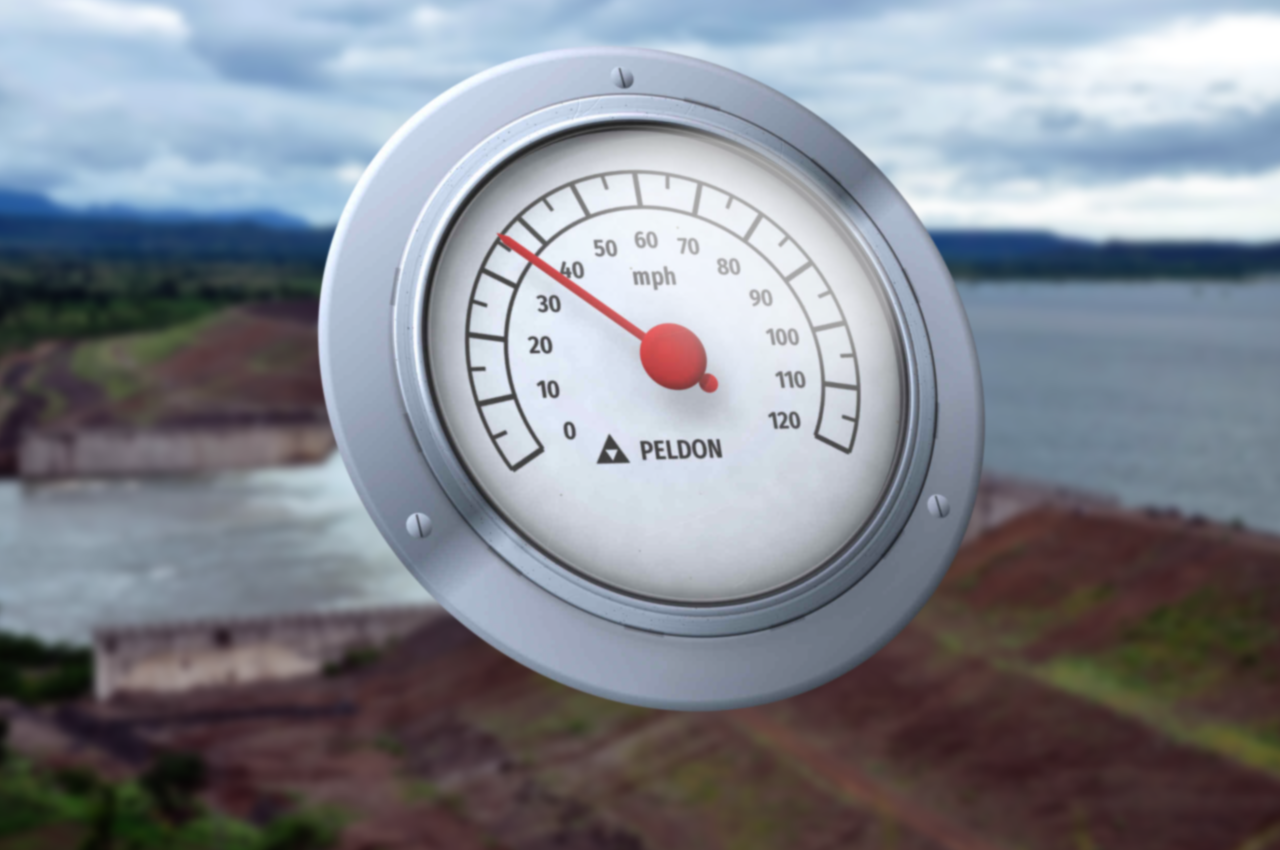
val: 35 mph
